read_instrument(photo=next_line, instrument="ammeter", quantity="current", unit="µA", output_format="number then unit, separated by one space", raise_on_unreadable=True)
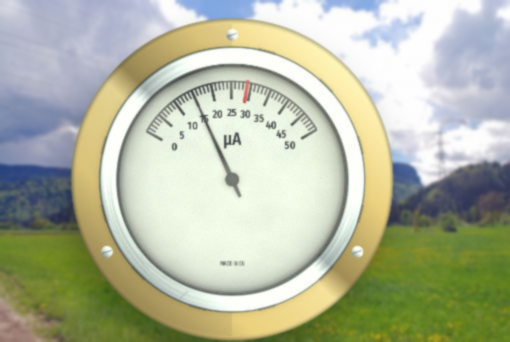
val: 15 µA
